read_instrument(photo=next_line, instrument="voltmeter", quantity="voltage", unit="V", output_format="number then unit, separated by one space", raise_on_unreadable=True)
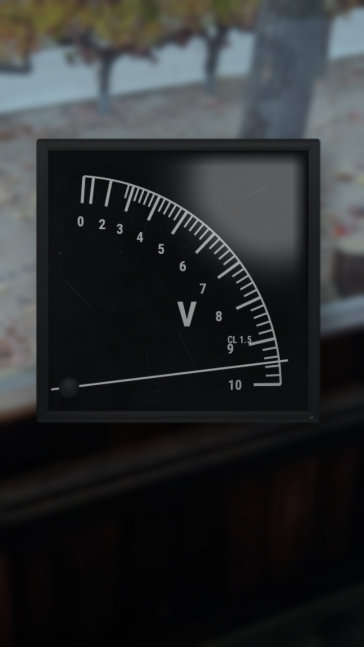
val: 9.5 V
